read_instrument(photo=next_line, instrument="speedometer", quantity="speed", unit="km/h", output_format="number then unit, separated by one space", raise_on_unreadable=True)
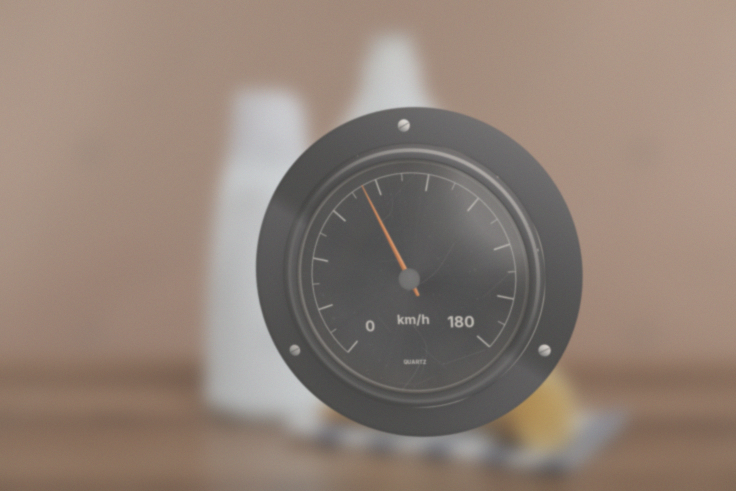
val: 75 km/h
